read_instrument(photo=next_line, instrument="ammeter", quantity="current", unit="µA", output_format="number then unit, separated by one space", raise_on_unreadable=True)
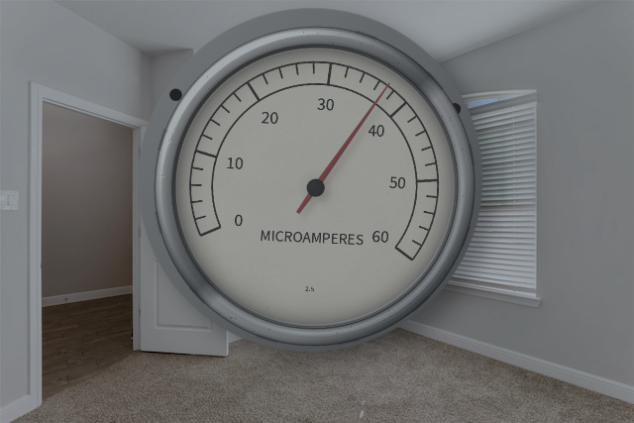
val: 37 µA
